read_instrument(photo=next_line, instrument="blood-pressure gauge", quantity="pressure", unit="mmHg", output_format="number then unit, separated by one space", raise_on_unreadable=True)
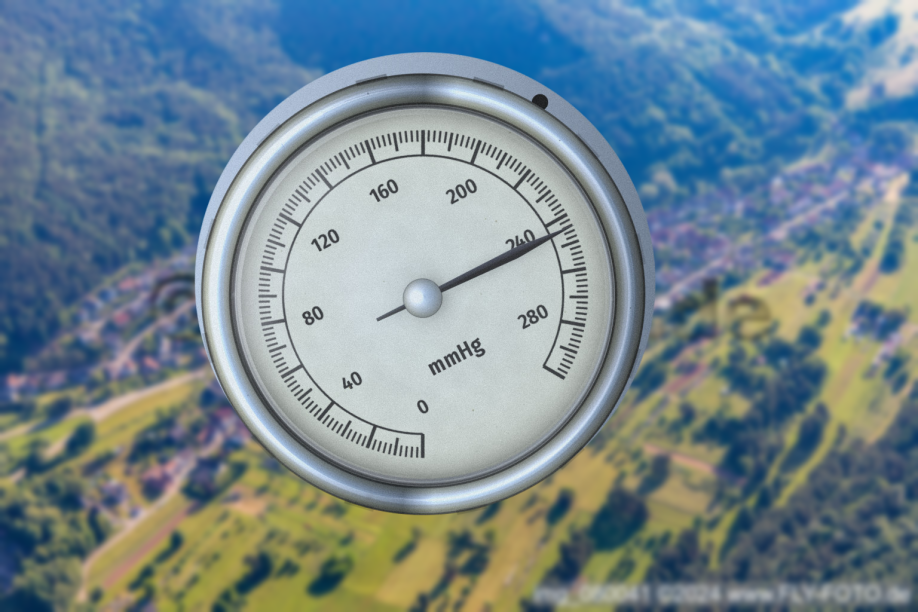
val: 244 mmHg
